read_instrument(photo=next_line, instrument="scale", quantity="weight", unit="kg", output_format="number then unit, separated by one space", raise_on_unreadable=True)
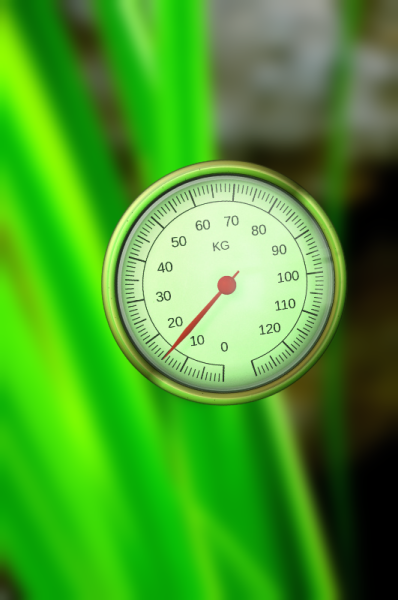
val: 15 kg
